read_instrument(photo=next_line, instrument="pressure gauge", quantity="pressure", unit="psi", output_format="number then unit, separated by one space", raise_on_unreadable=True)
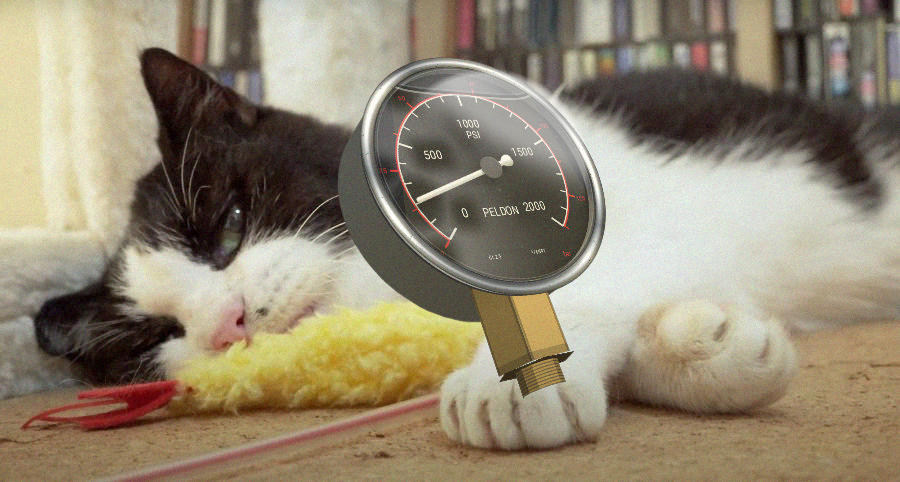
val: 200 psi
